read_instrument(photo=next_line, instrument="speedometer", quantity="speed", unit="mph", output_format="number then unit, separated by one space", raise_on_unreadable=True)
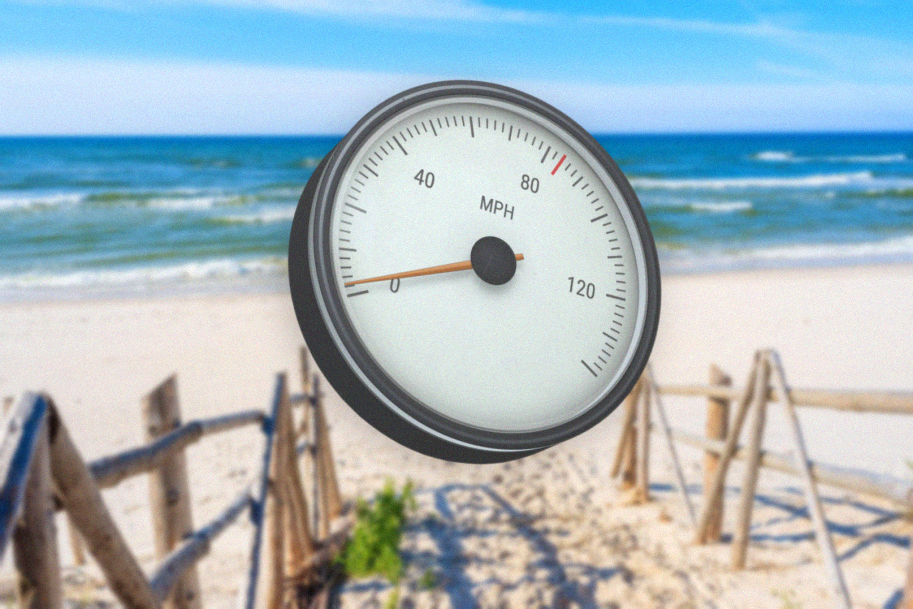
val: 2 mph
